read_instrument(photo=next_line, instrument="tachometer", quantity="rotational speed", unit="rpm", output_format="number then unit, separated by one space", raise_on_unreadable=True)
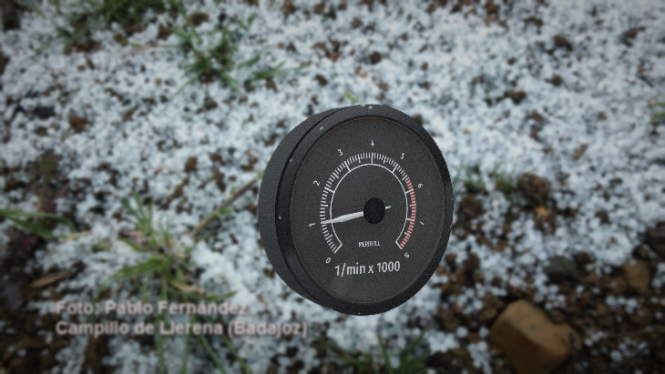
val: 1000 rpm
